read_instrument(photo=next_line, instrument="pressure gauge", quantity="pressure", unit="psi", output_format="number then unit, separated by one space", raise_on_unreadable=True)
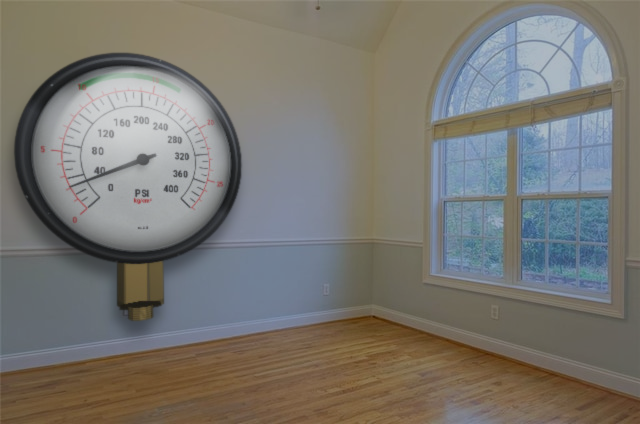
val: 30 psi
